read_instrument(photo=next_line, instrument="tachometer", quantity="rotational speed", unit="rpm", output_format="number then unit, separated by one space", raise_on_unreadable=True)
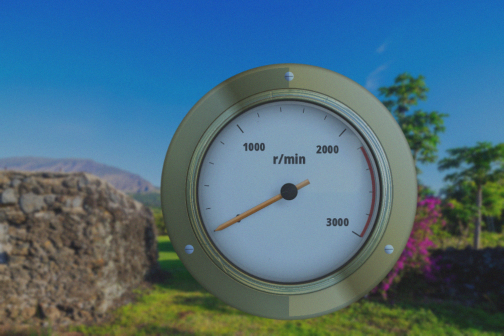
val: 0 rpm
